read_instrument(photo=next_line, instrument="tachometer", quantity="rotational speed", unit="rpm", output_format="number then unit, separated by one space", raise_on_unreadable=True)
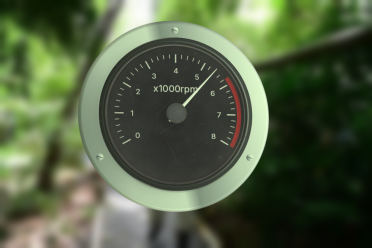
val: 5400 rpm
